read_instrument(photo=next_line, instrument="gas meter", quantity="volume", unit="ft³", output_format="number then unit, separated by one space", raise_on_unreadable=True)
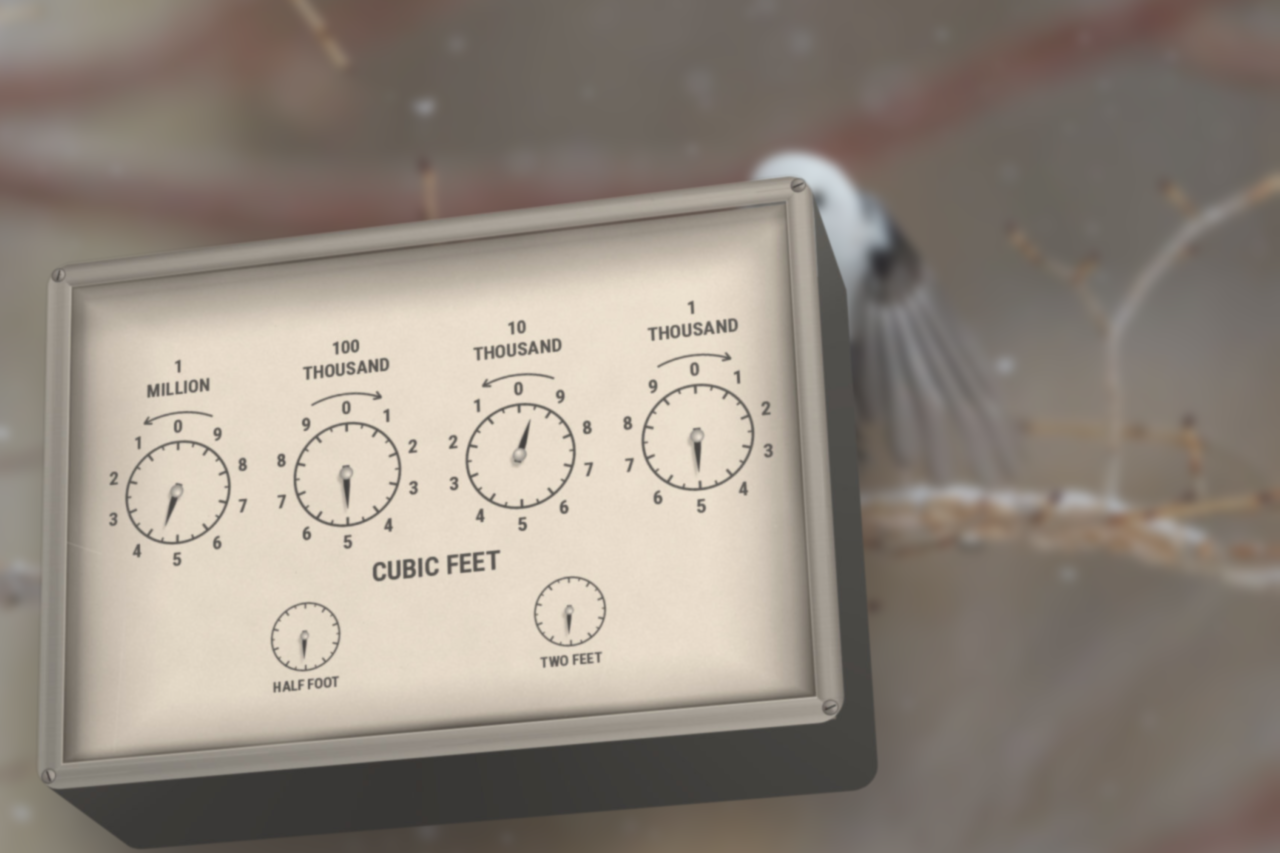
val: 449500 ft³
